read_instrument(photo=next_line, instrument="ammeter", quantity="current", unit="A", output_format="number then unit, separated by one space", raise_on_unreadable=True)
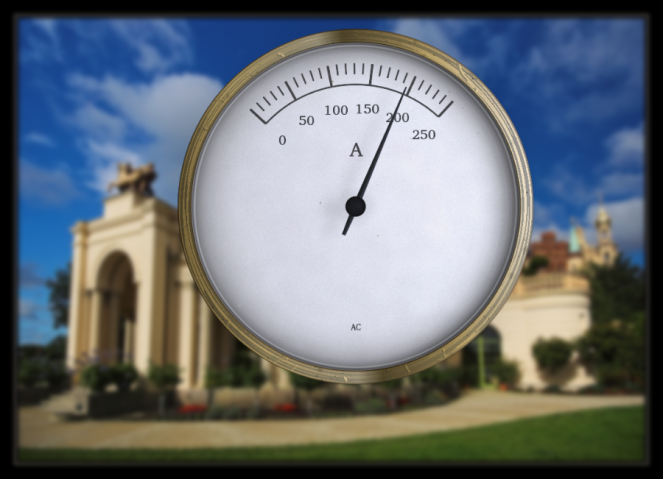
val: 195 A
